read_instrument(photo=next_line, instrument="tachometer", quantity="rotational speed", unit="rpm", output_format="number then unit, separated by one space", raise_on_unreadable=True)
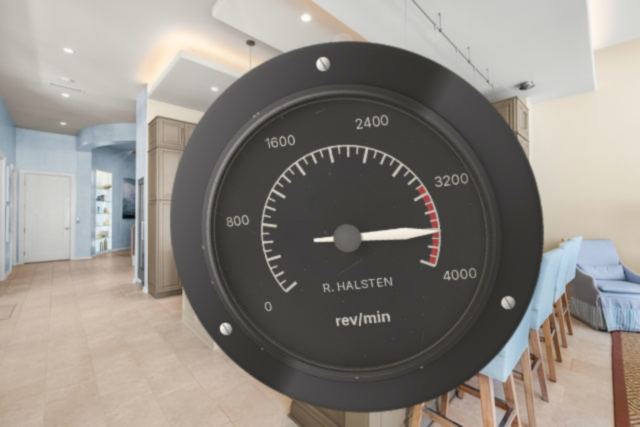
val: 3600 rpm
